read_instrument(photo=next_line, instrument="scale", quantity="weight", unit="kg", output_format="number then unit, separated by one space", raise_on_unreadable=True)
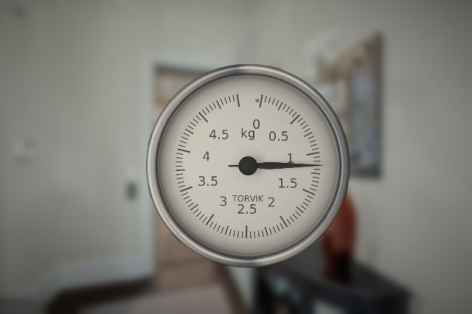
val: 1.15 kg
